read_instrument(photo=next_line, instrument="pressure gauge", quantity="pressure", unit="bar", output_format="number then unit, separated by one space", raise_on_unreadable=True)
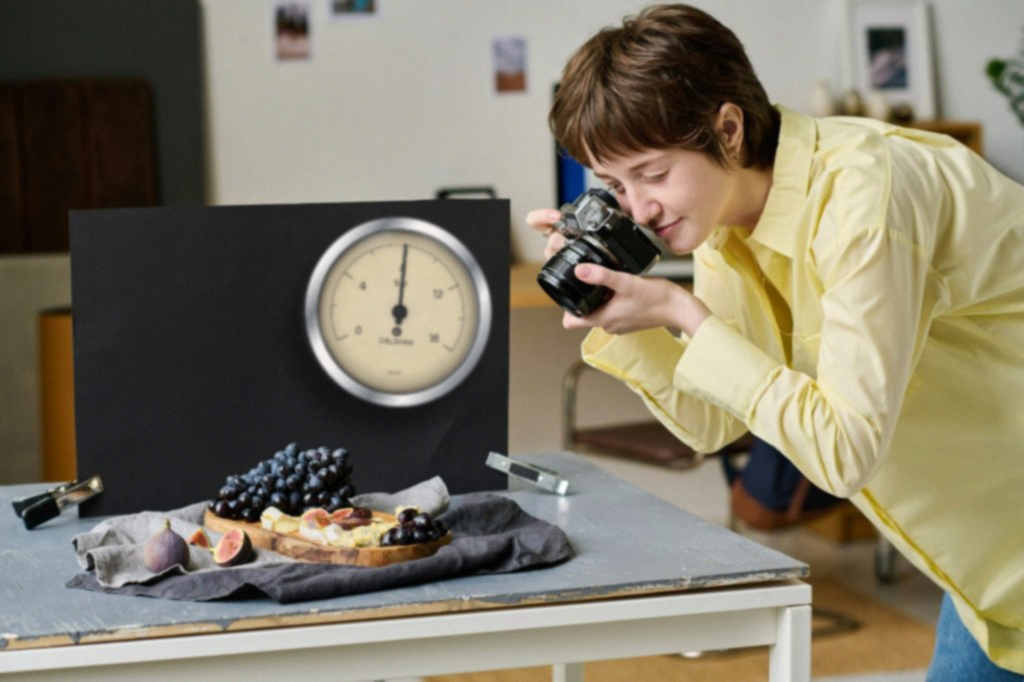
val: 8 bar
